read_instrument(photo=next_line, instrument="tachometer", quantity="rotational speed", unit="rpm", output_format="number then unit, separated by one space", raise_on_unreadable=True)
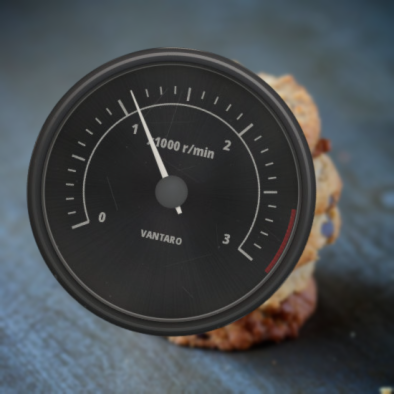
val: 1100 rpm
